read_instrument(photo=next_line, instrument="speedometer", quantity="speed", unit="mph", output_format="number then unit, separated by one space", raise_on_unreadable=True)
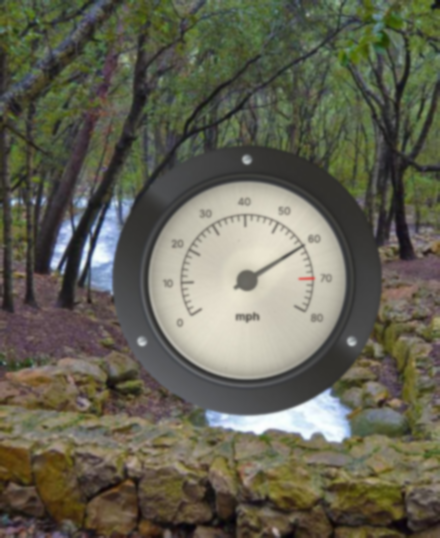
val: 60 mph
